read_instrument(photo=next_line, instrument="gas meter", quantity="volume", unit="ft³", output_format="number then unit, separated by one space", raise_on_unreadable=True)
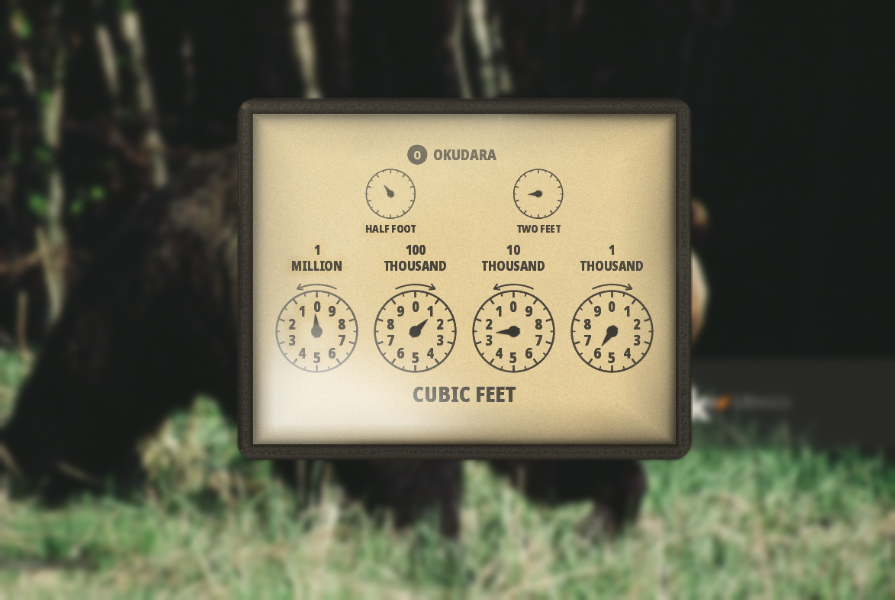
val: 12600 ft³
